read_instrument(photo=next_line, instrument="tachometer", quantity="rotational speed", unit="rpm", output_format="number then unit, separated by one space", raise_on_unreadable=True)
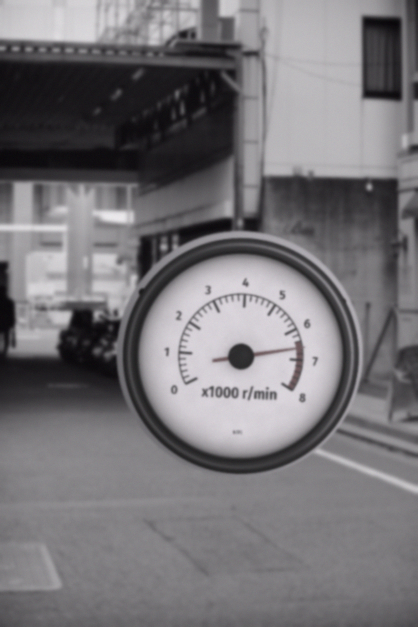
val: 6600 rpm
